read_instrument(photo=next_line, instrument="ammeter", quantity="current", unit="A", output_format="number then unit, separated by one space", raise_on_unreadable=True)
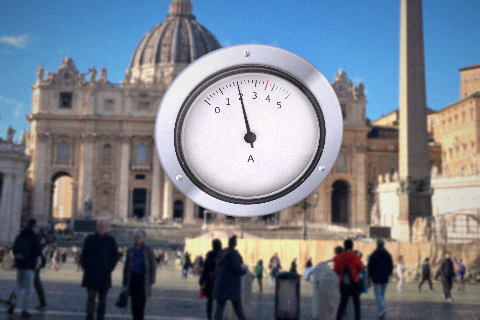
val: 2 A
